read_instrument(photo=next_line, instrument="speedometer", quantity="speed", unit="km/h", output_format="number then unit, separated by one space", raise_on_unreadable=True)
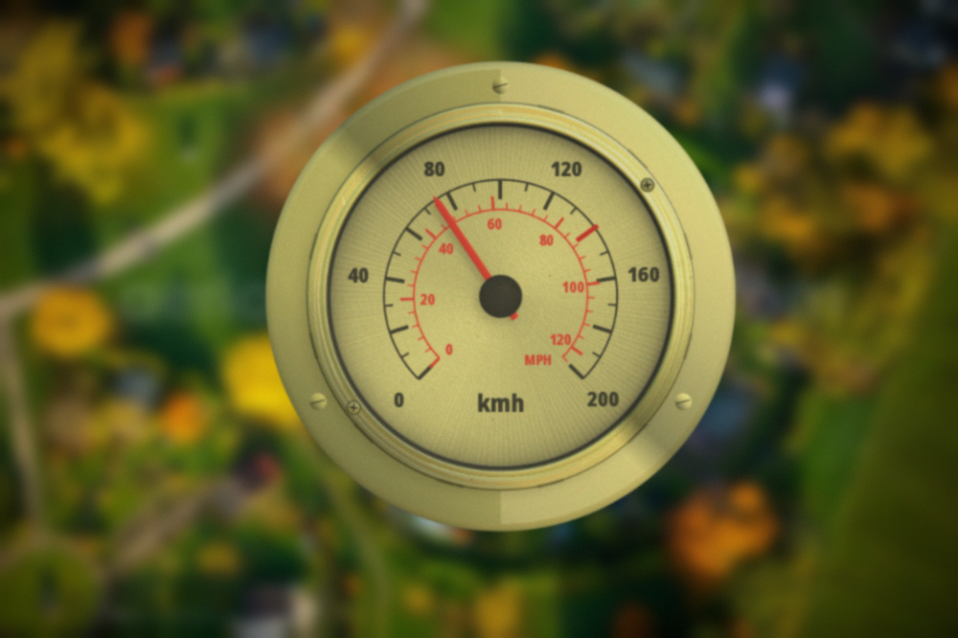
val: 75 km/h
